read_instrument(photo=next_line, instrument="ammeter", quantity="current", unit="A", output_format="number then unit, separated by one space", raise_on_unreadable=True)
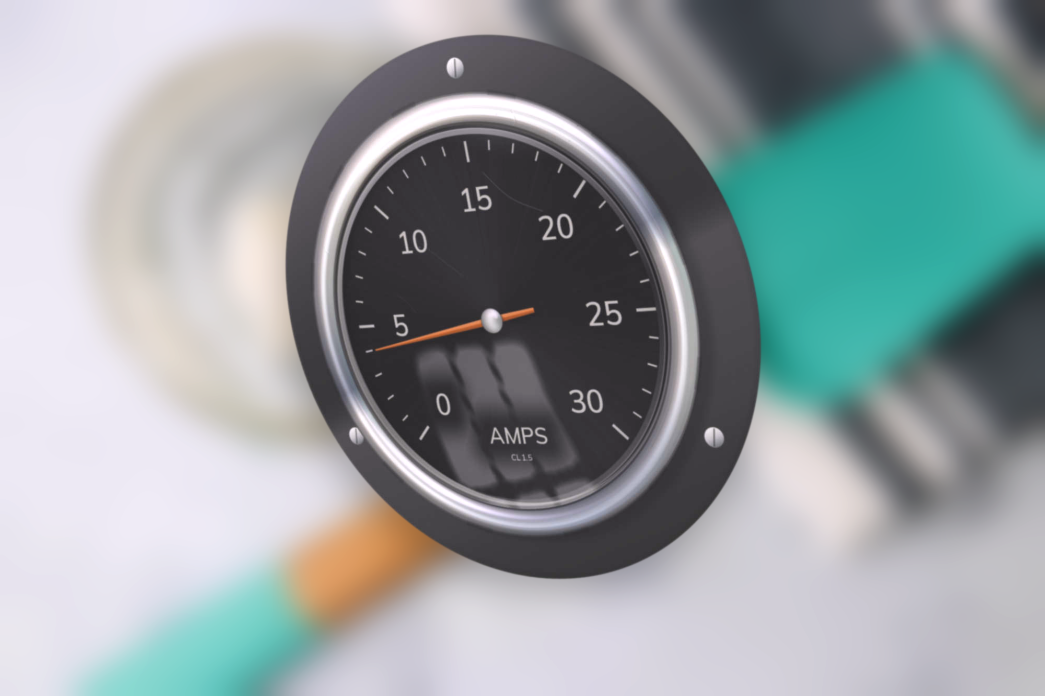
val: 4 A
